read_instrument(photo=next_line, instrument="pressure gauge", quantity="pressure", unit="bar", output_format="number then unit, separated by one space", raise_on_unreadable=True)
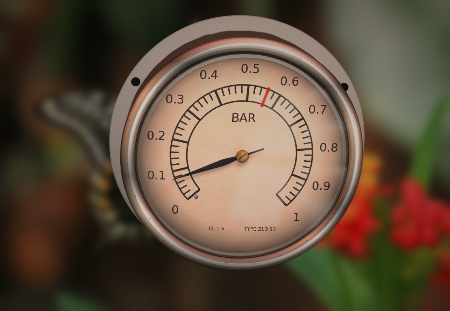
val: 0.08 bar
